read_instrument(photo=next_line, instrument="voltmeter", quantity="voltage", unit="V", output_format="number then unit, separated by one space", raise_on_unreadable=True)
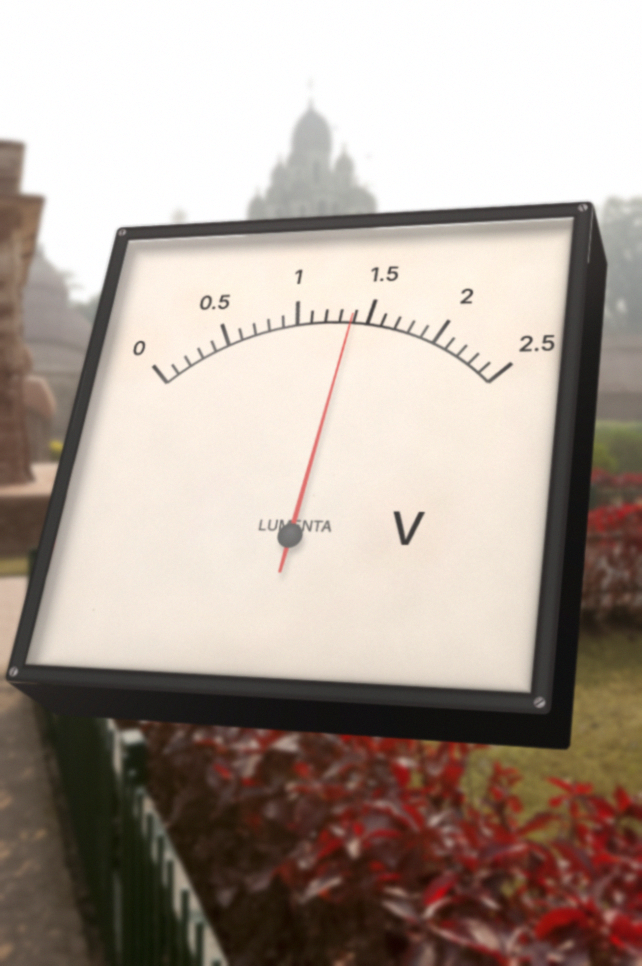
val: 1.4 V
